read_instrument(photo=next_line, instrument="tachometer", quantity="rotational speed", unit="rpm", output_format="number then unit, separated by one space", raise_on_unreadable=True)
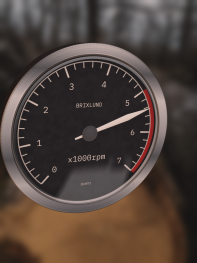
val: 5400 rpm
